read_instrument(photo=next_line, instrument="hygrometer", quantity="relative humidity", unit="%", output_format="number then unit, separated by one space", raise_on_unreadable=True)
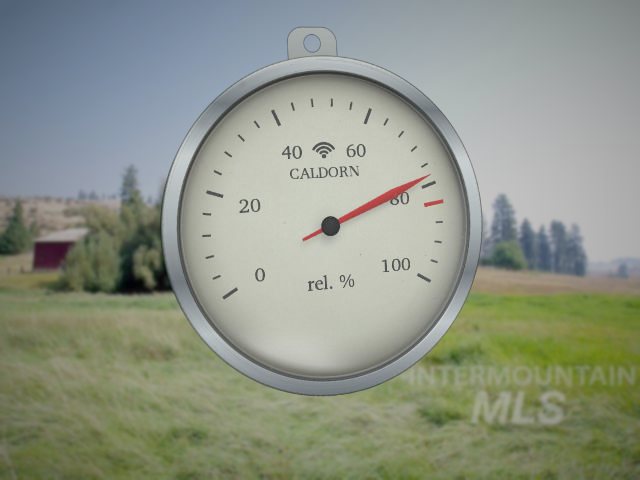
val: 78 %
